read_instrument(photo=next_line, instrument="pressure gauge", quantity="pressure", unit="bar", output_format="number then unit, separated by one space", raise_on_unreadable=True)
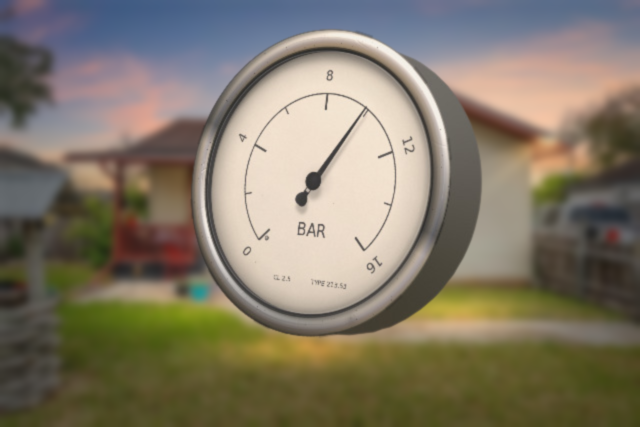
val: 10 bar
